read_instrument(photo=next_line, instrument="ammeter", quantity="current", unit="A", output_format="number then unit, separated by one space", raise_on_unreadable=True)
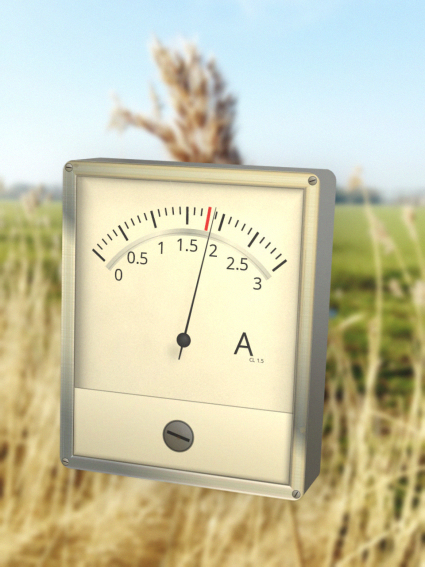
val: 1.9 A
